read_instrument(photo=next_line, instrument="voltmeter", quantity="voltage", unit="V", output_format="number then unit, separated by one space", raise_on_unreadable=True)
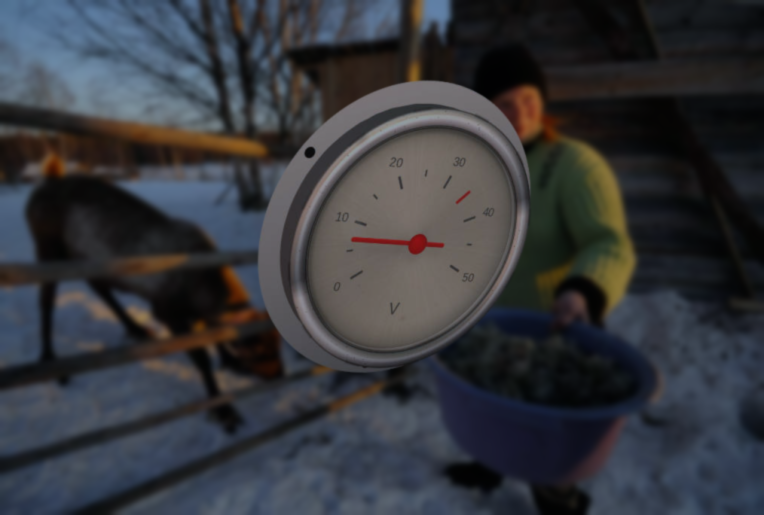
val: 7.5 V
